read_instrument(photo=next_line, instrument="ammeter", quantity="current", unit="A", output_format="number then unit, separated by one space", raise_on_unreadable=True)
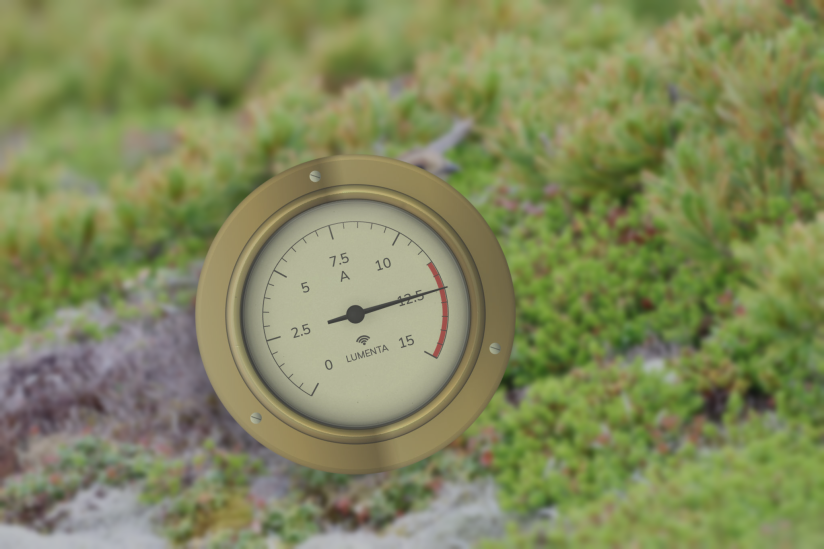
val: 12.5 A
